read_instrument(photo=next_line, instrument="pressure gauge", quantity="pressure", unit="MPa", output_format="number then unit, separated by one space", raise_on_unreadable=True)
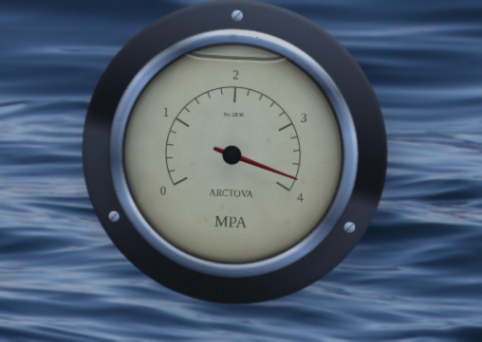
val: 3.8 MPa
